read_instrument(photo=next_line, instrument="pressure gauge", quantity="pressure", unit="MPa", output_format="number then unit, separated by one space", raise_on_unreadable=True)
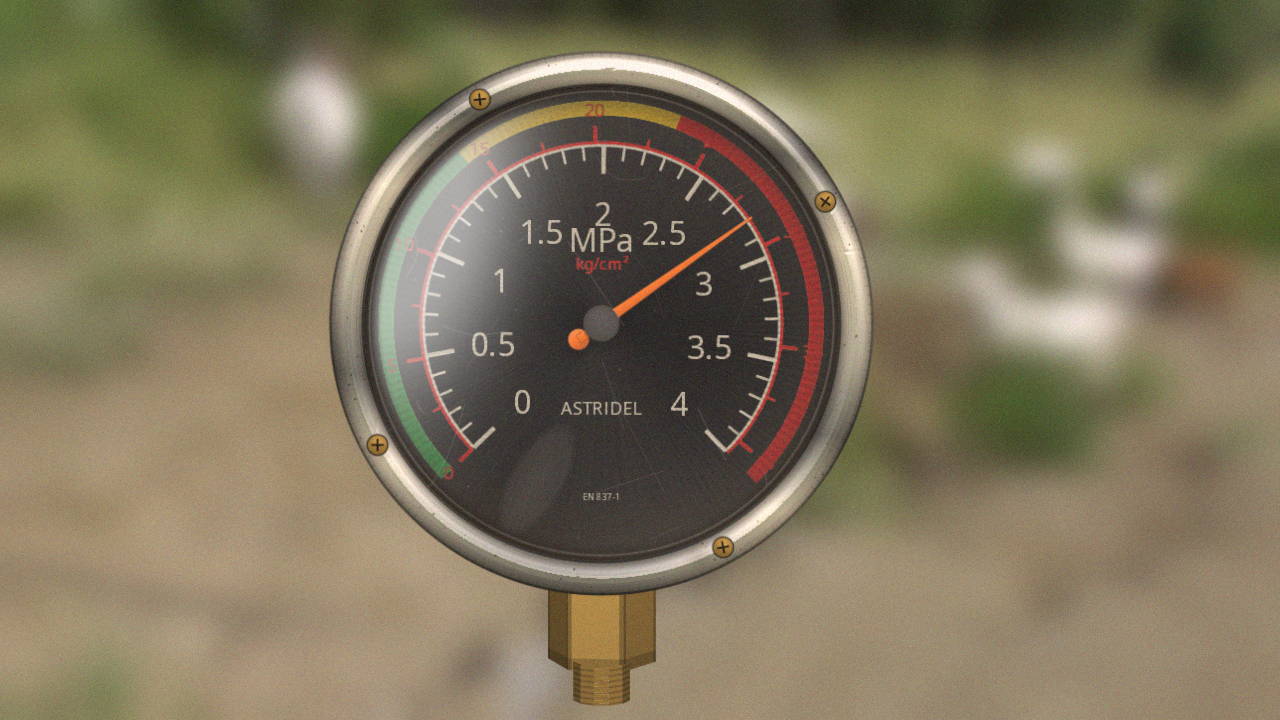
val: 2.8 MPa
